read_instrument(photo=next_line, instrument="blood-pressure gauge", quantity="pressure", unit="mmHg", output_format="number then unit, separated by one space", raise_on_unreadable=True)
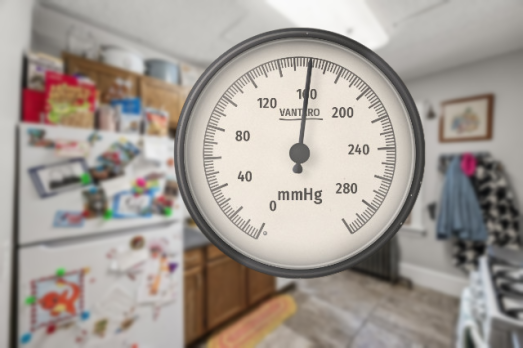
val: 160 mmHg
